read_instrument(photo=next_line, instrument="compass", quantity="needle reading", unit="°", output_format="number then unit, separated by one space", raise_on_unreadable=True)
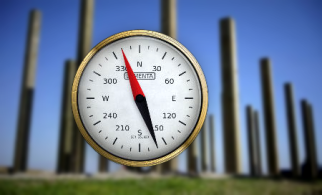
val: 340 °
